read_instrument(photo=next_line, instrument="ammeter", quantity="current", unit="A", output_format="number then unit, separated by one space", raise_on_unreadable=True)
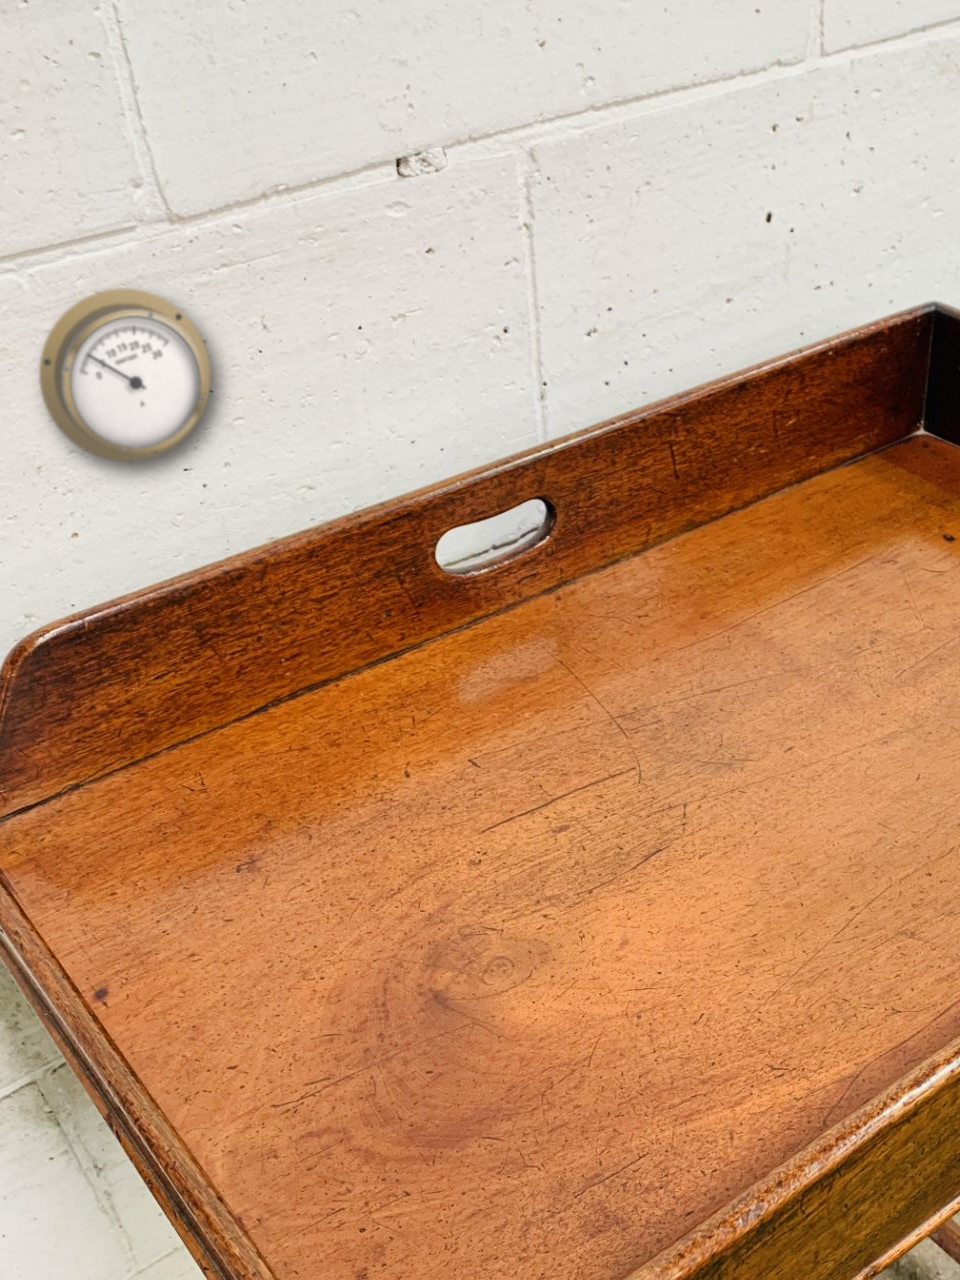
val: 5 A
